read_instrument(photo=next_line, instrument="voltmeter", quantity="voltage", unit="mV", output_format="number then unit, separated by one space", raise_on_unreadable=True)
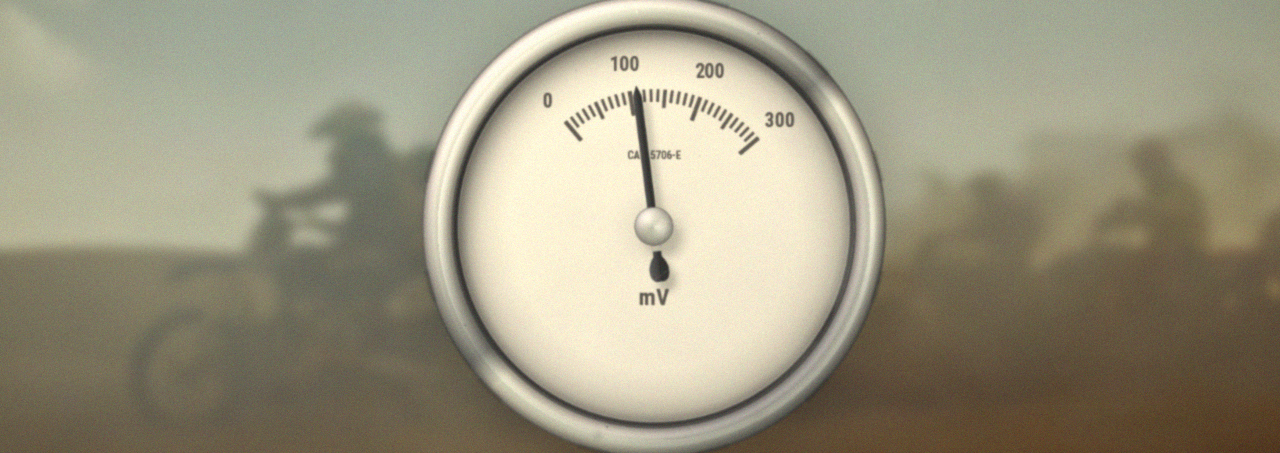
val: 110 mV
